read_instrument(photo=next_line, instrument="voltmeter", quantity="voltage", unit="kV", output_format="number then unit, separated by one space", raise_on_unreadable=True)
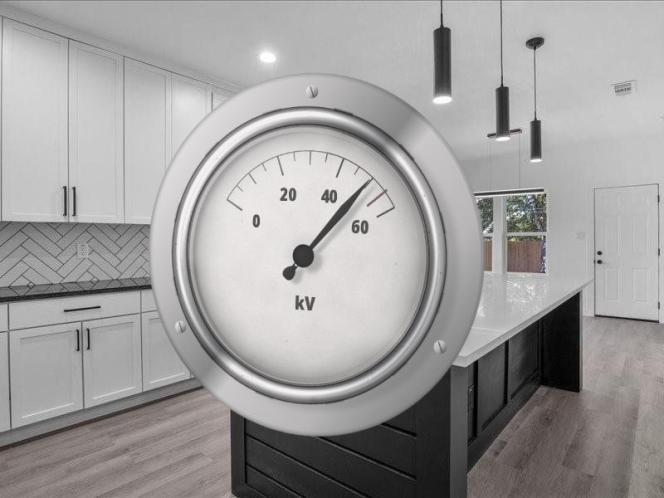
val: 50 kV
